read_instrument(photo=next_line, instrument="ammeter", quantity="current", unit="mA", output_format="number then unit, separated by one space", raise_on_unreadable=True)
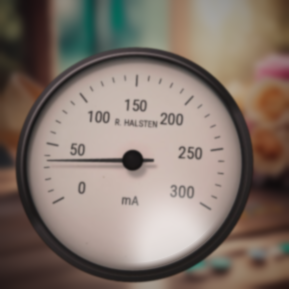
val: 35 mA
